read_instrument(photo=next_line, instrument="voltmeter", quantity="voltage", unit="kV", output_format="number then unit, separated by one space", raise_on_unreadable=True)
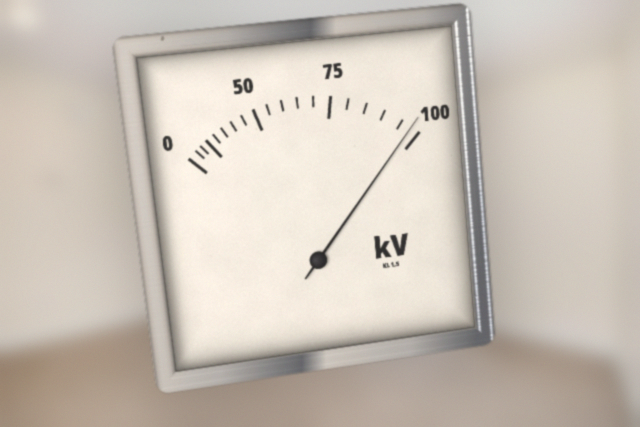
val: 97.5 kV
